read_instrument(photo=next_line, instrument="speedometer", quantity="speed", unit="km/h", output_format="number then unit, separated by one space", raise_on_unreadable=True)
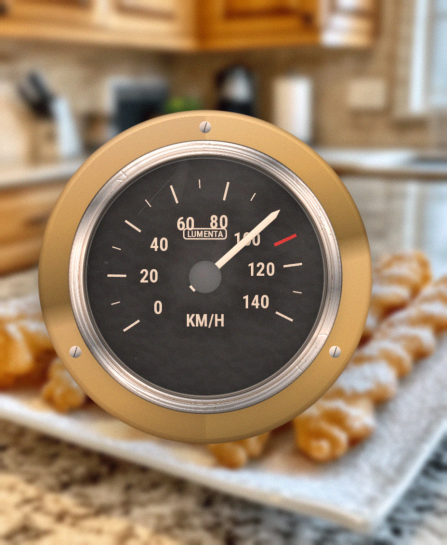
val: 100 km/h
